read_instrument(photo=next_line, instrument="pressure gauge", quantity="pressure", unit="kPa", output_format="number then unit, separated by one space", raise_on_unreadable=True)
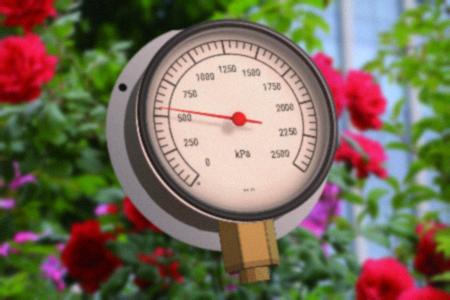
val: 550 kPa
